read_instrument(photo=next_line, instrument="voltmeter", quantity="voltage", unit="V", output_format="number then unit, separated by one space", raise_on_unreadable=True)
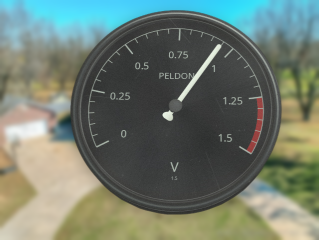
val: 0.95 V
